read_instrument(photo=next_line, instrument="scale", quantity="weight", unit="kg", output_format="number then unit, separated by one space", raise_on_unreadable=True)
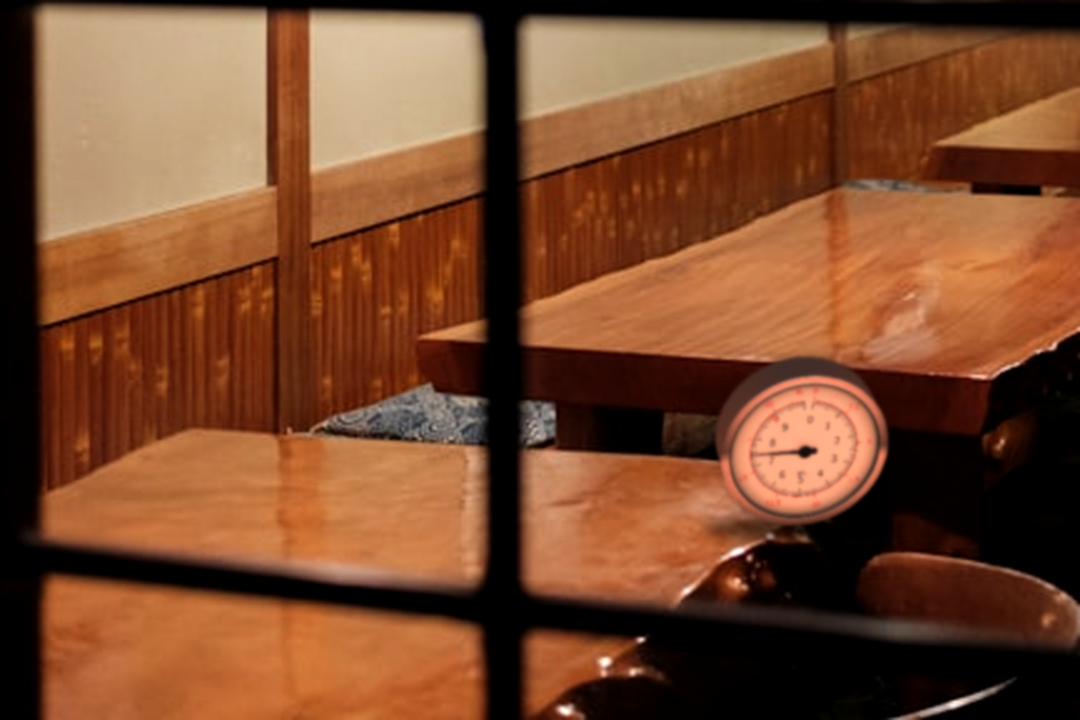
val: 7.5 kg
